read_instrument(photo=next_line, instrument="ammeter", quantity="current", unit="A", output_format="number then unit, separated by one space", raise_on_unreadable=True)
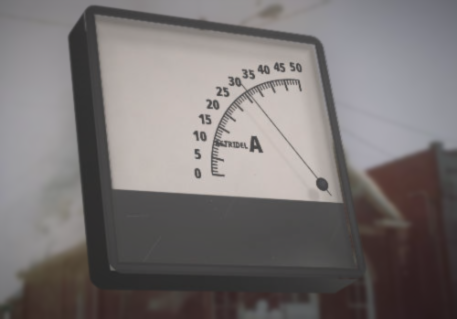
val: 30 A
